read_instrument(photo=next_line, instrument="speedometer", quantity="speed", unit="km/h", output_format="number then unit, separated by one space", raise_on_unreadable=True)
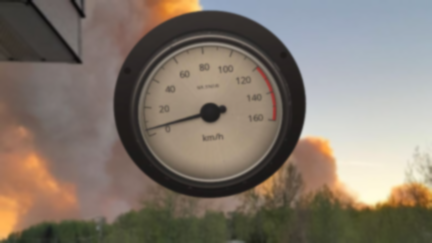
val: 5 km/h
